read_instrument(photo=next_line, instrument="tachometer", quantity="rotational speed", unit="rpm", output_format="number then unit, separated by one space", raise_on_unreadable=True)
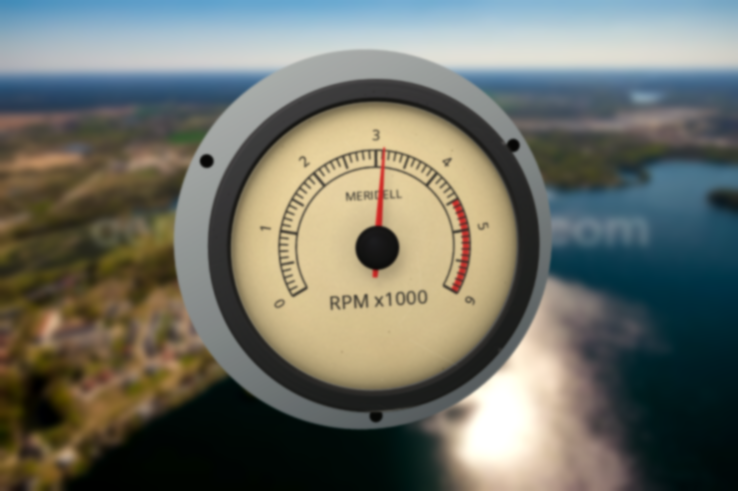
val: 3100 rpm
